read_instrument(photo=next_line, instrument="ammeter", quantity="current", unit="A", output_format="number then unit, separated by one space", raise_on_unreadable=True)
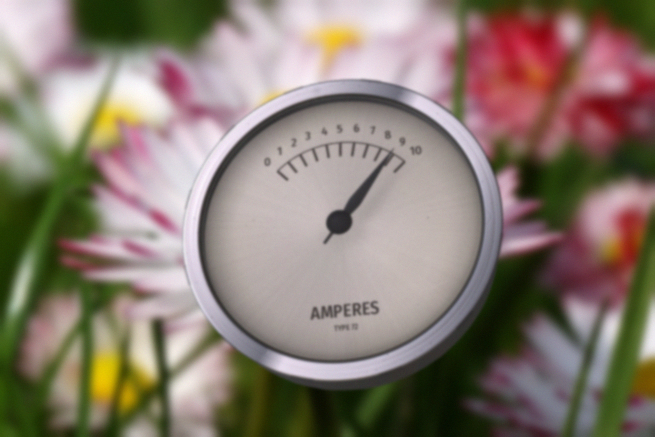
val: 9 A
